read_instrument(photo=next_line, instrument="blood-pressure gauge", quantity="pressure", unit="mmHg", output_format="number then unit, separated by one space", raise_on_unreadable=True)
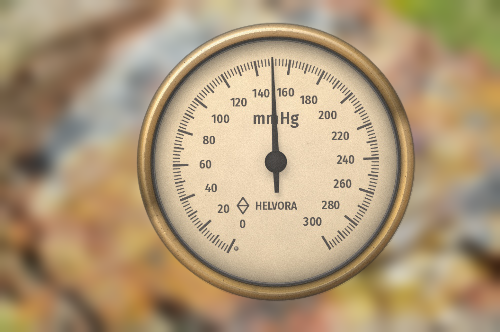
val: 150 mmHg
